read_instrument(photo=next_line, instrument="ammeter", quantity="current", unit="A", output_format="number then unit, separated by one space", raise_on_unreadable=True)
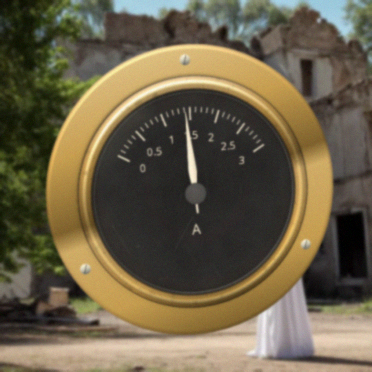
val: 1.4 A
